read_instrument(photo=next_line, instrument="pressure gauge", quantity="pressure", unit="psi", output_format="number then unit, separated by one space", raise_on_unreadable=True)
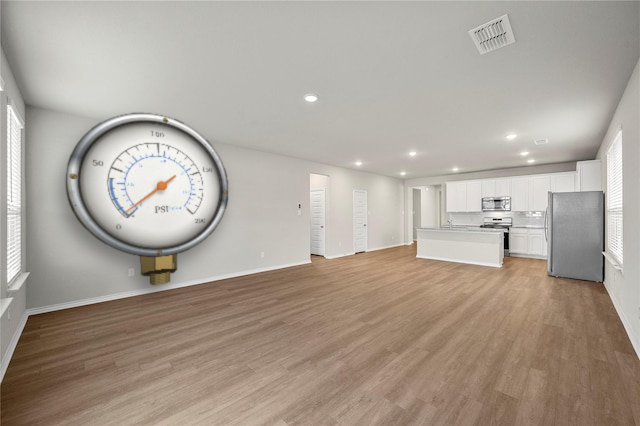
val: 5 psi
